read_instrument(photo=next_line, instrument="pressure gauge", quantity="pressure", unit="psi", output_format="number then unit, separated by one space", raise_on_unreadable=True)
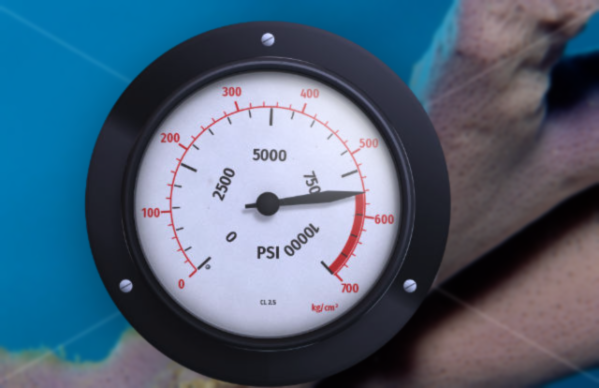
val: 8000 psi
